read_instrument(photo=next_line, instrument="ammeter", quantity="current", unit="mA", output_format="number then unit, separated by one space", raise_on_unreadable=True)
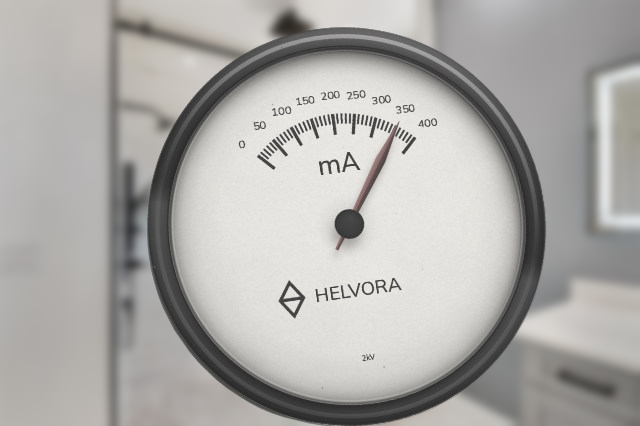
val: 350 mA
